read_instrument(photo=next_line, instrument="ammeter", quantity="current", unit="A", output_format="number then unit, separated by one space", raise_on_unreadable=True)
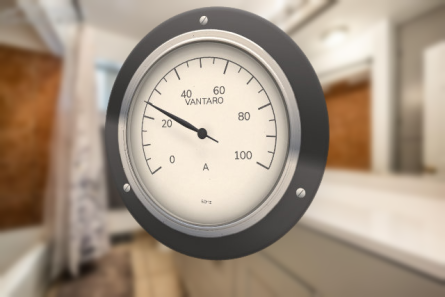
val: 25 A
